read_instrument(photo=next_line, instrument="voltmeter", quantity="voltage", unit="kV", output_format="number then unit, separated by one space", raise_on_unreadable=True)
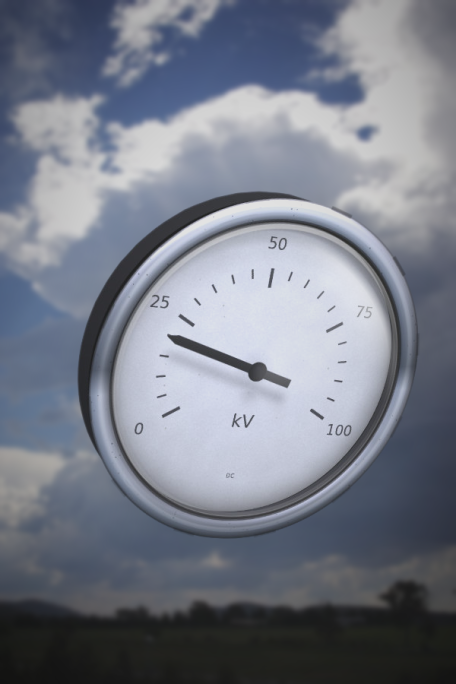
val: 20 kV
